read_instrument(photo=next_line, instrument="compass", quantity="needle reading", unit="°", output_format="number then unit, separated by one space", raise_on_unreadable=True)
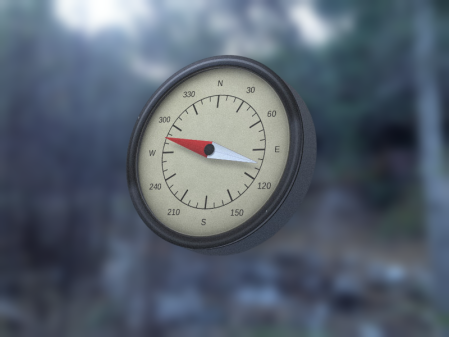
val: 285 °
